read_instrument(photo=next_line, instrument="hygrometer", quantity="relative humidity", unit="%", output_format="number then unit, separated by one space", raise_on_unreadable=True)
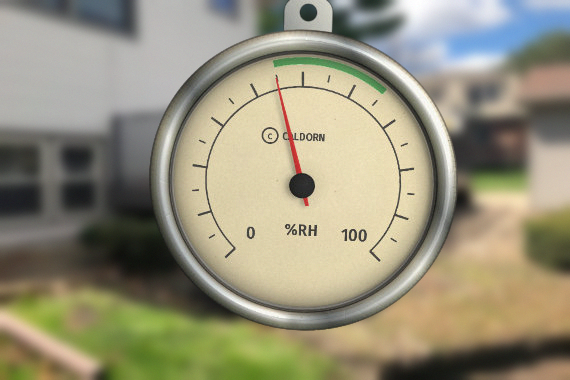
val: 45 %
